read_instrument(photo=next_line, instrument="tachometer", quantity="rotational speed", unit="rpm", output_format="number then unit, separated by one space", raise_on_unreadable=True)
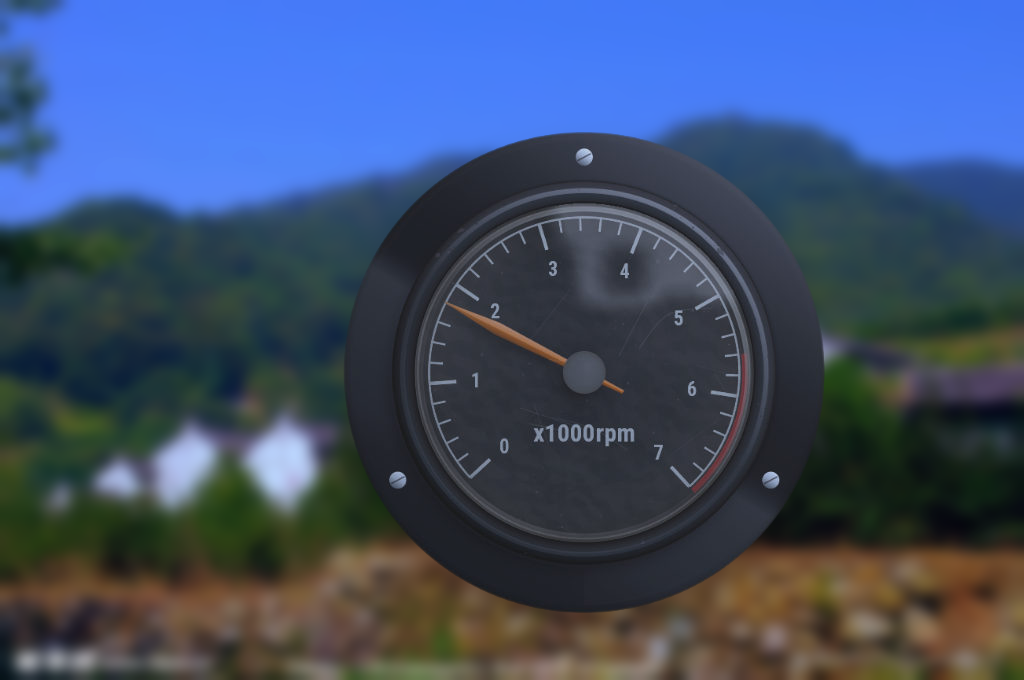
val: 1800 rpm
